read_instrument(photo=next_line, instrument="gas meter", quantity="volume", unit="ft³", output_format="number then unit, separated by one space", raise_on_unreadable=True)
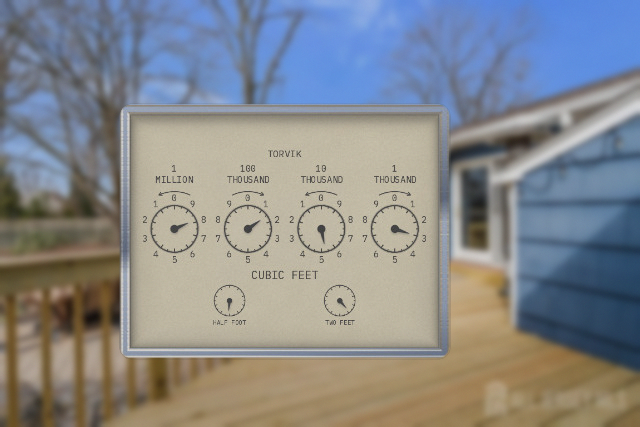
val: 815300 ft³
